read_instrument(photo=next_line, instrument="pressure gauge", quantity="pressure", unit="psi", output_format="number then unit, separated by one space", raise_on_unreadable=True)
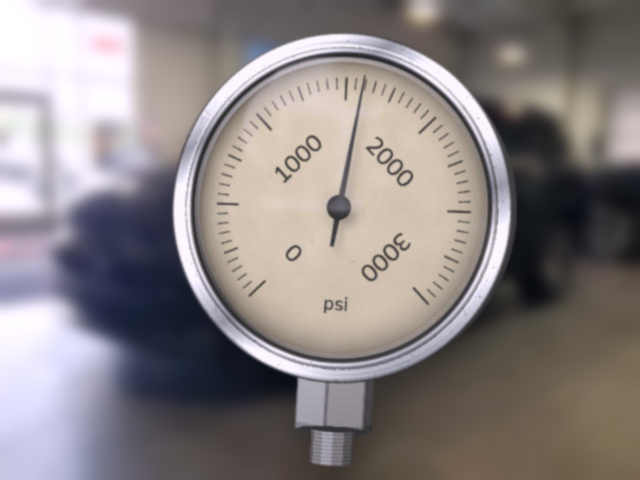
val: 1600 psi
